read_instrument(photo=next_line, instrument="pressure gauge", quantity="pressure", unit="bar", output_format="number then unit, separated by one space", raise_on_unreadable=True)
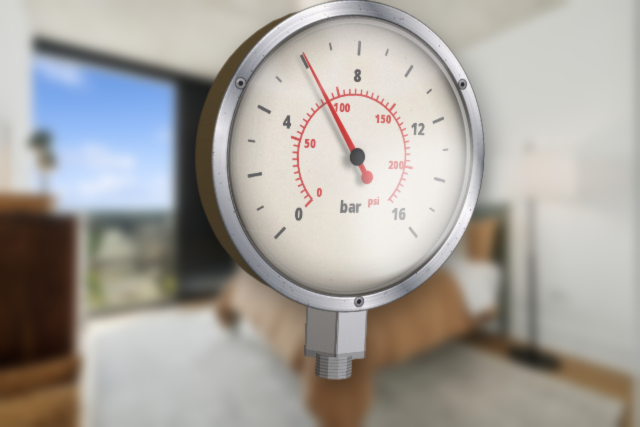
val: 6 bar
